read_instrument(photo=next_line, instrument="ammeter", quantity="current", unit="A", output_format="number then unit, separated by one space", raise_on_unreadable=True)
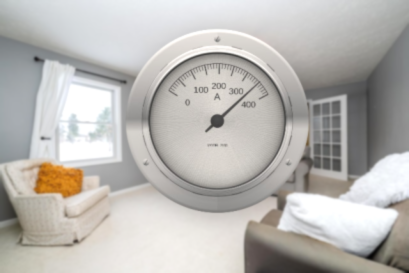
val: 350 A
